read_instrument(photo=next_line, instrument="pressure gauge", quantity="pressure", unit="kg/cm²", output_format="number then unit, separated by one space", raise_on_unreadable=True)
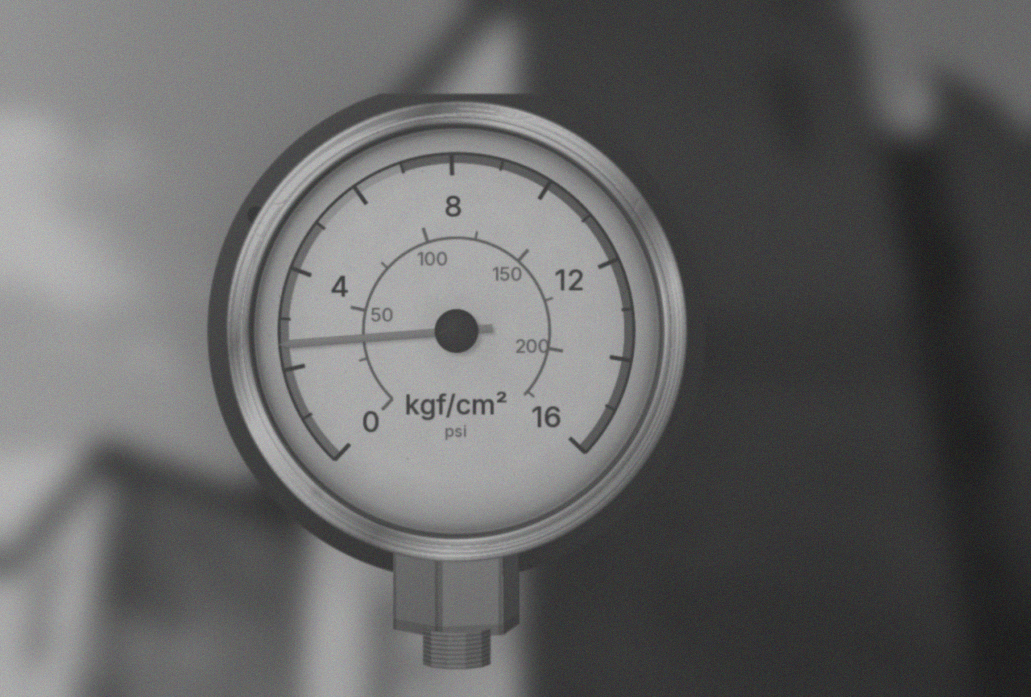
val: 2.5 kg/cm²
